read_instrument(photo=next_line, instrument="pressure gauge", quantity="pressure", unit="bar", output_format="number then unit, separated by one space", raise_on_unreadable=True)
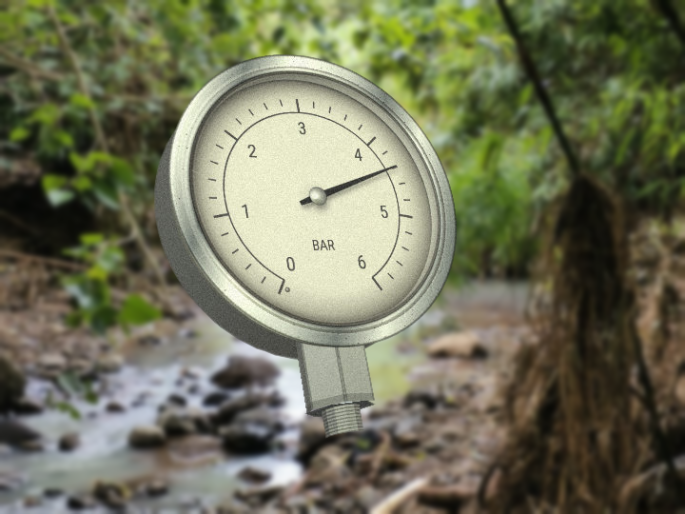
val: 4.4 bar
